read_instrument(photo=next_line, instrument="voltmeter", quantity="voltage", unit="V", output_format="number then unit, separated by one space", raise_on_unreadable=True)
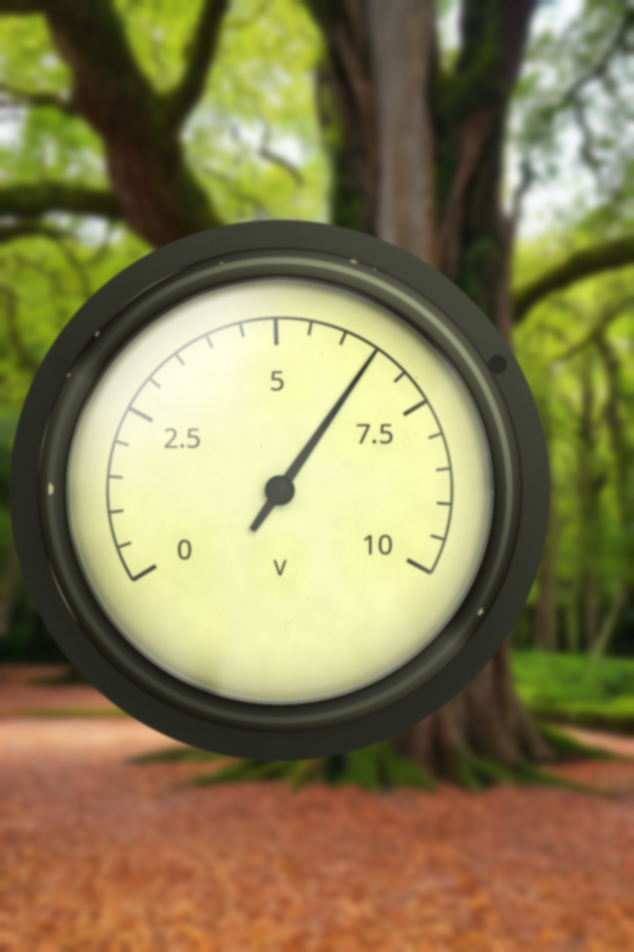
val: 6.5 V
